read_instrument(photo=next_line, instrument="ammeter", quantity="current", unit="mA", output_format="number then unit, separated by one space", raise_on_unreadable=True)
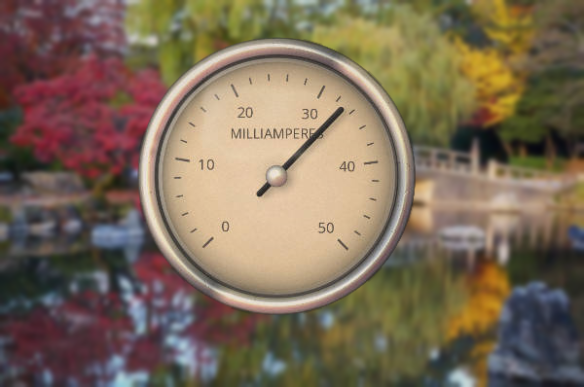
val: 33 mA
